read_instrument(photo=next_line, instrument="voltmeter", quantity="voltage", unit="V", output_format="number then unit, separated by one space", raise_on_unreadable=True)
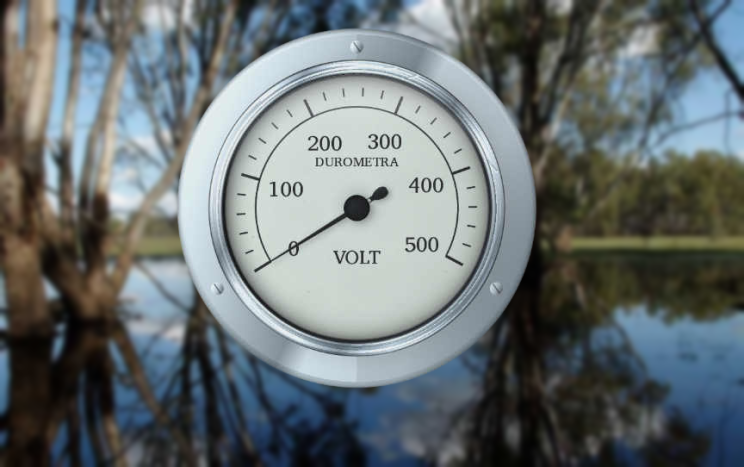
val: 0 V
